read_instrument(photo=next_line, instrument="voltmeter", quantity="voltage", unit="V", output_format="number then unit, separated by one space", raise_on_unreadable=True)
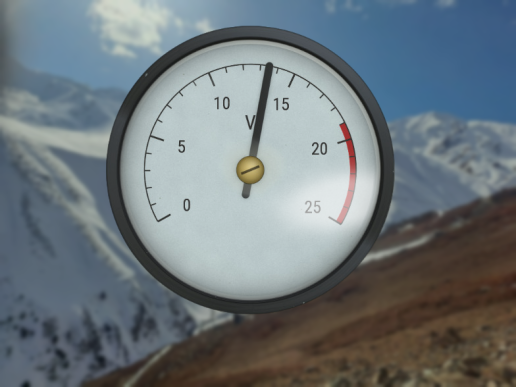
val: 13.5 V
